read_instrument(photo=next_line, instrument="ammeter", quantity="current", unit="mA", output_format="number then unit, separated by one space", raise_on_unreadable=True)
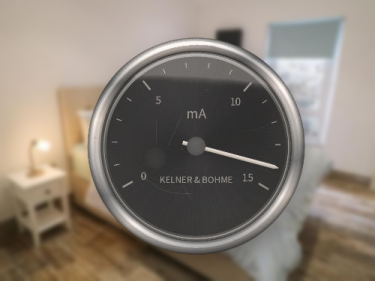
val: 14 mA
